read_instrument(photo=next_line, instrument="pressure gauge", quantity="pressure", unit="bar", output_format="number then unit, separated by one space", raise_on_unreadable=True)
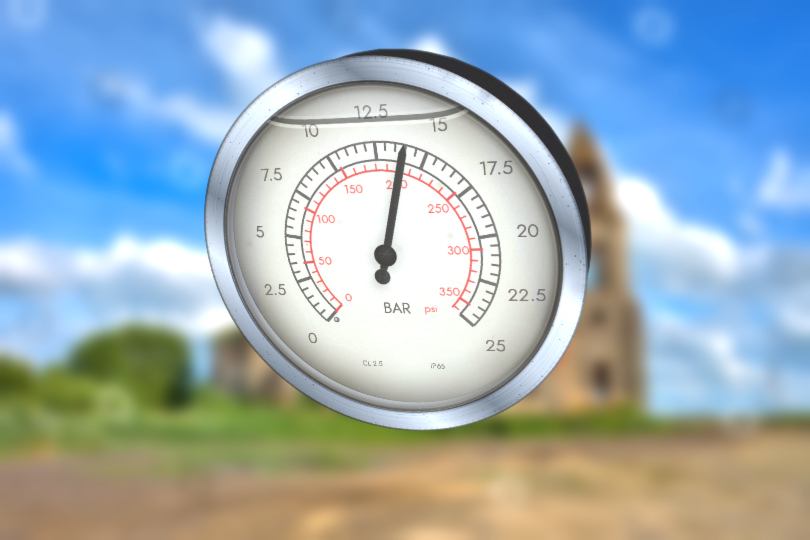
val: 14 bar
